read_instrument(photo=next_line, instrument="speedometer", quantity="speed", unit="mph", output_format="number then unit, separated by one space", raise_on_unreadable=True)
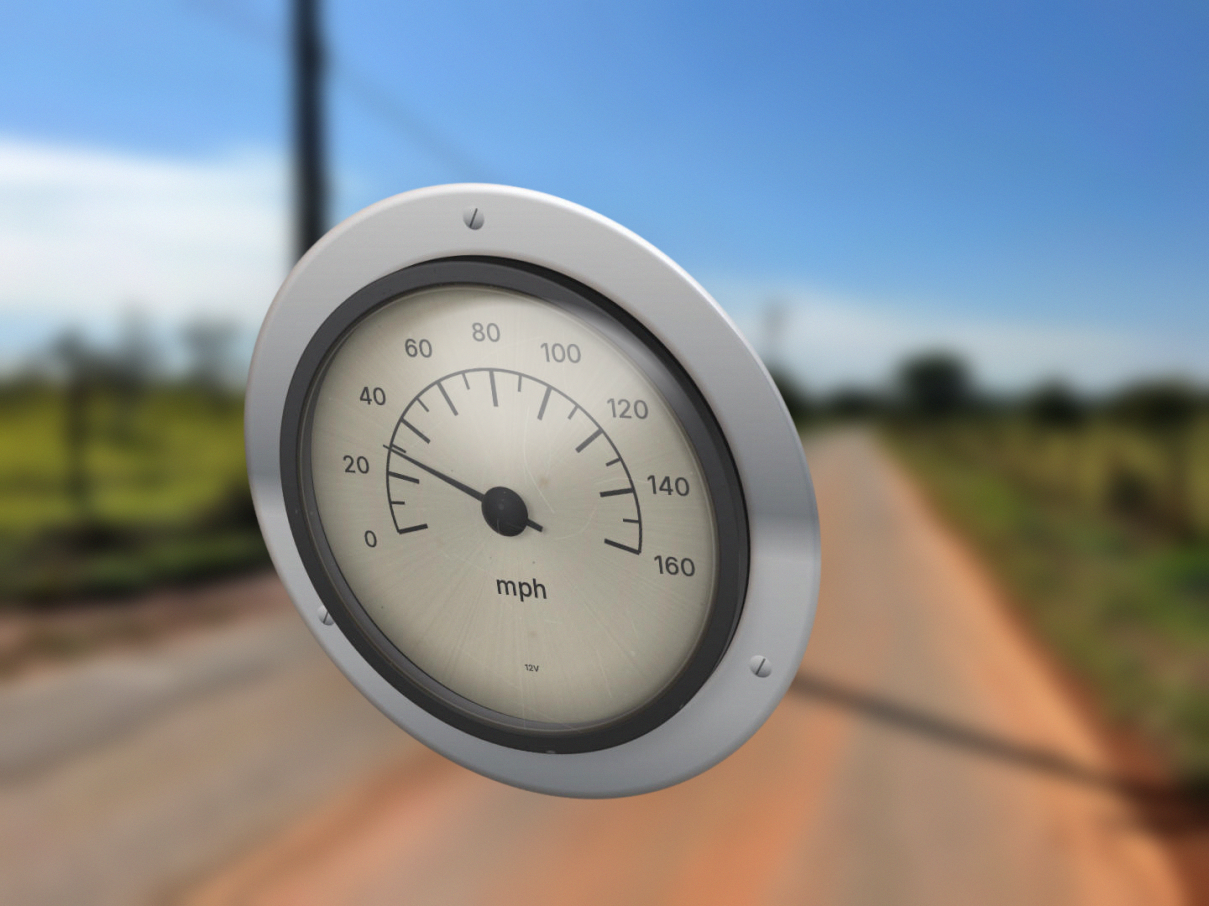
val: 30 mph
